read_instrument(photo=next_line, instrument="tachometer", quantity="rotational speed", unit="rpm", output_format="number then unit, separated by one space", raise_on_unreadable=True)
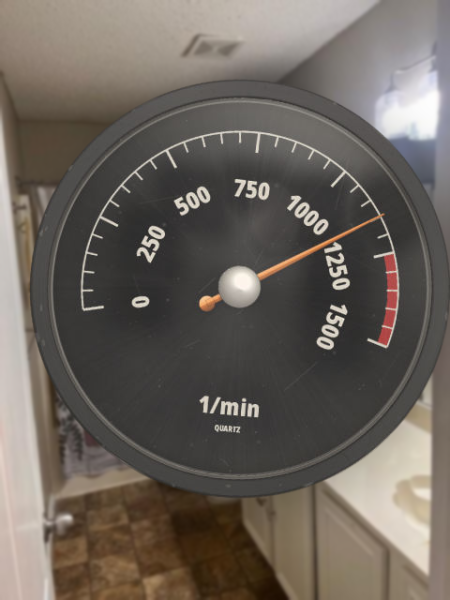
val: 1150 rpm
